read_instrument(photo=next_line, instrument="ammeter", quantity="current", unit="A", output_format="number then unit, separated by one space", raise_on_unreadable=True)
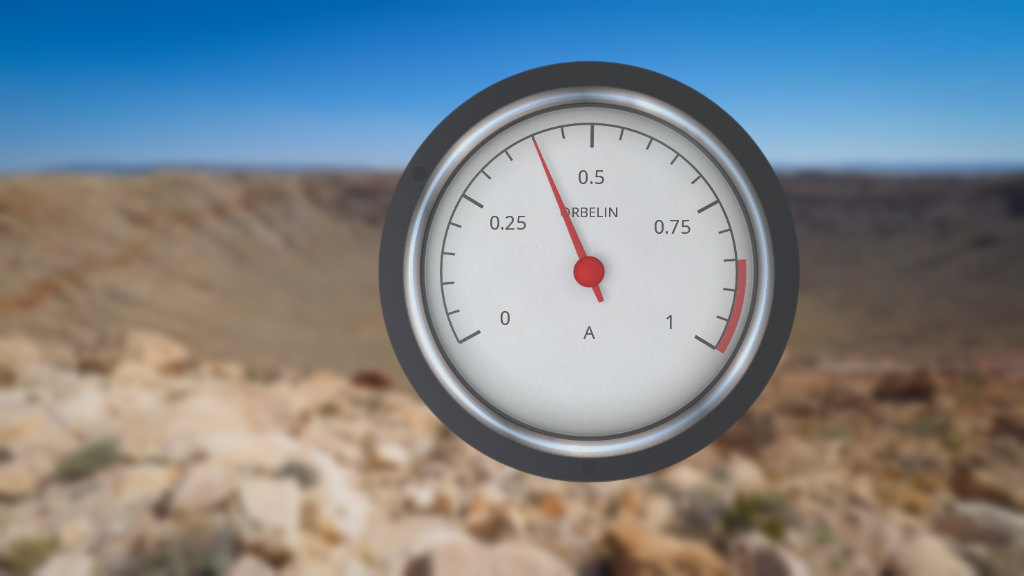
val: 0.4 A
